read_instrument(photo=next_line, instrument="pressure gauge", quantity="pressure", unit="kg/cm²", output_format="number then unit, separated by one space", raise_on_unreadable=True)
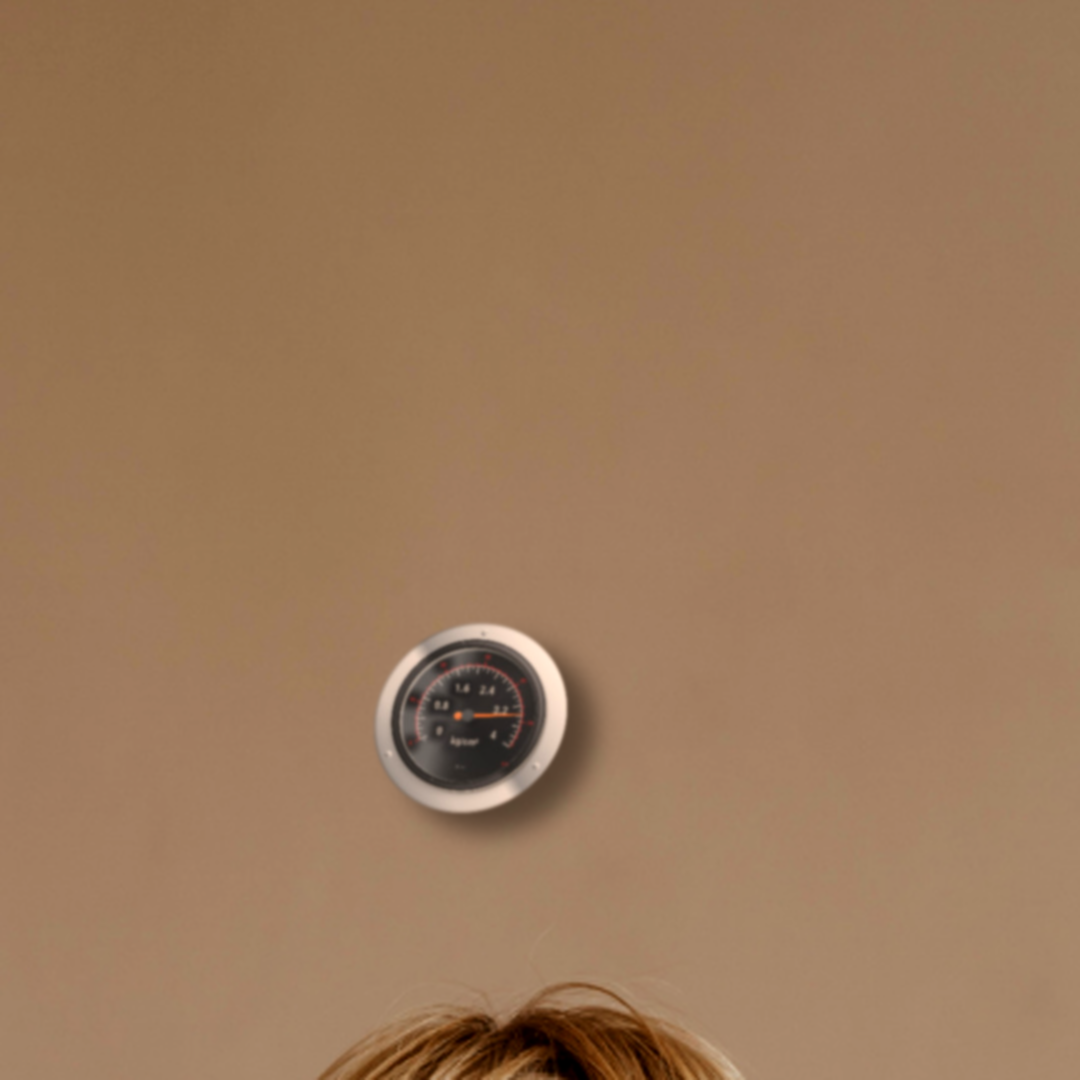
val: 3.4 kg/cm²
